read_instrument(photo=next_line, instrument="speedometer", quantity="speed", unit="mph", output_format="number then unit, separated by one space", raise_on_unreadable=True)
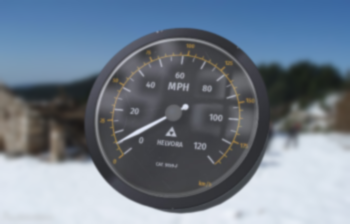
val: 5 mph
